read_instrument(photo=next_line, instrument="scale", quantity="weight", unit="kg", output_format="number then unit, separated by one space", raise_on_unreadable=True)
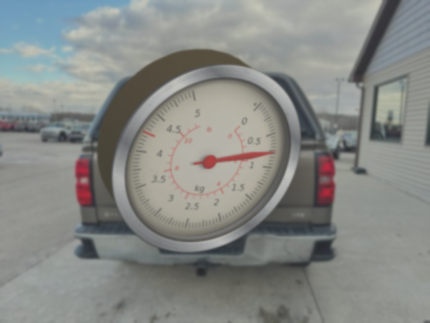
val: 0.75 kg
